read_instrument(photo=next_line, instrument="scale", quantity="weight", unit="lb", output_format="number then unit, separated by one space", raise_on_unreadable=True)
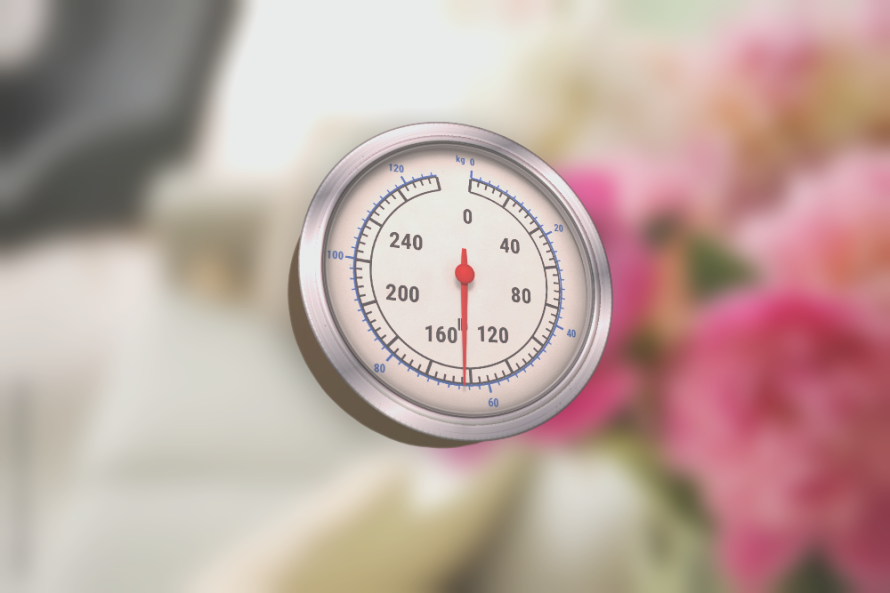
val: 144 lb
